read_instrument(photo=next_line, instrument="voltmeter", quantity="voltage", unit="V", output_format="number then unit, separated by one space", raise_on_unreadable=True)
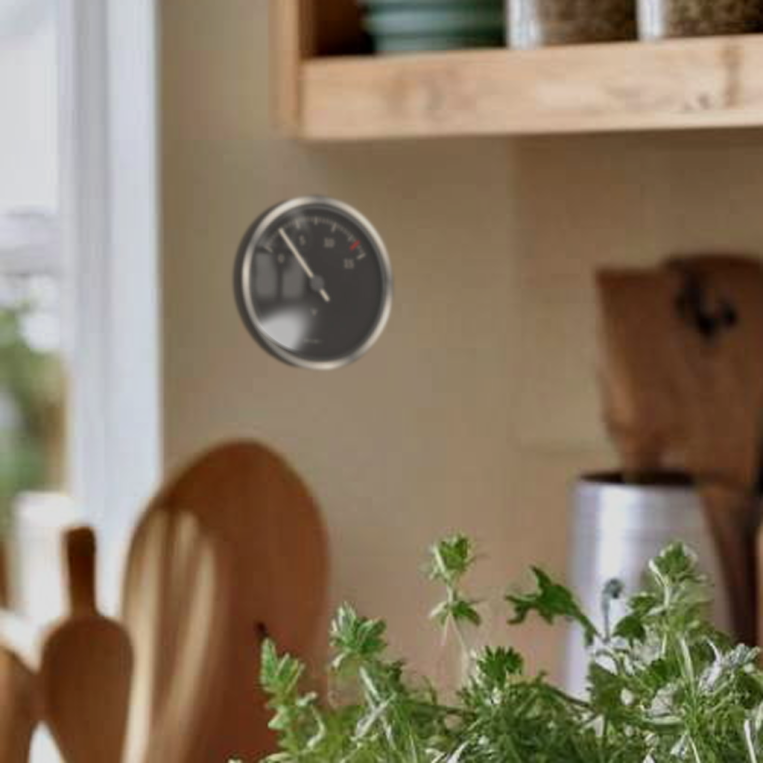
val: 2.5 V
